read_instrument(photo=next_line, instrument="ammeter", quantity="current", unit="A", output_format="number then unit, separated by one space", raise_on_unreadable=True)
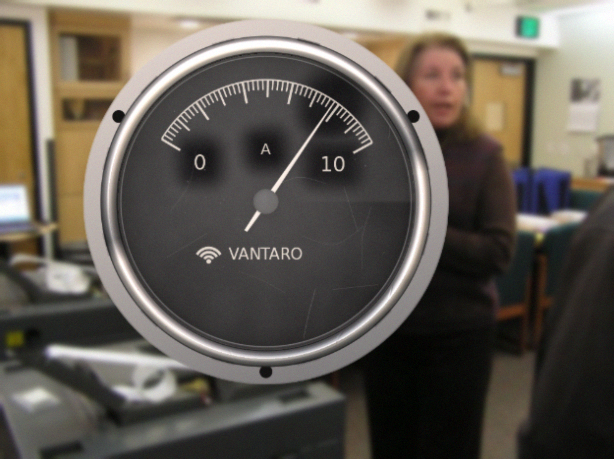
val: 7.8 A
